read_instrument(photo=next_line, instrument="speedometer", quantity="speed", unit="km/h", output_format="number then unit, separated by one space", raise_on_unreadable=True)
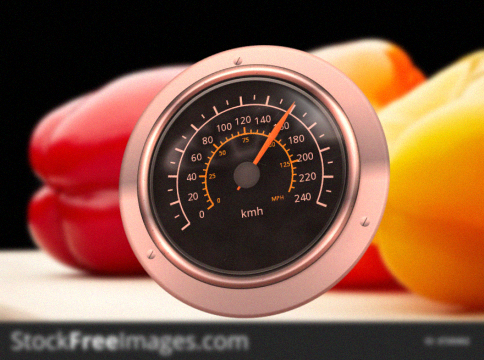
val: 160 km/h
